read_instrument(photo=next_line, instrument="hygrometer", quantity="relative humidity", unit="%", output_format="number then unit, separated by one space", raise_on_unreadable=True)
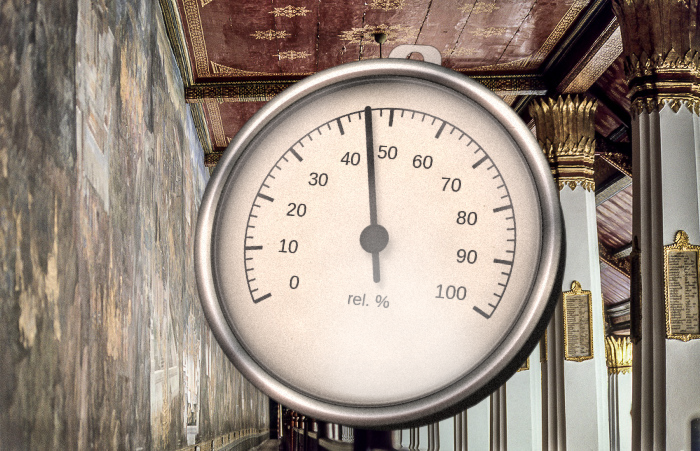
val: 46 %
